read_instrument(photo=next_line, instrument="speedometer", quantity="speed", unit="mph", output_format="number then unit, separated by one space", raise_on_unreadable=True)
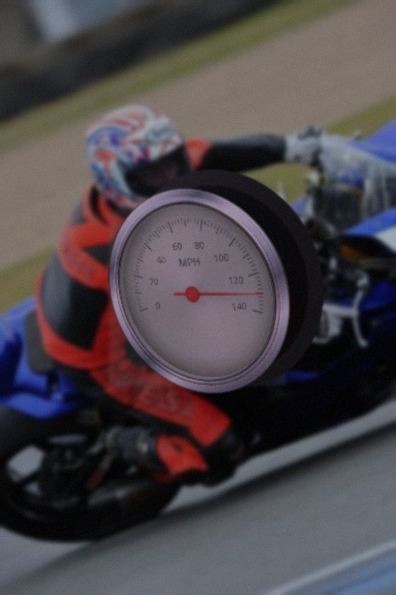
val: 130 mph
